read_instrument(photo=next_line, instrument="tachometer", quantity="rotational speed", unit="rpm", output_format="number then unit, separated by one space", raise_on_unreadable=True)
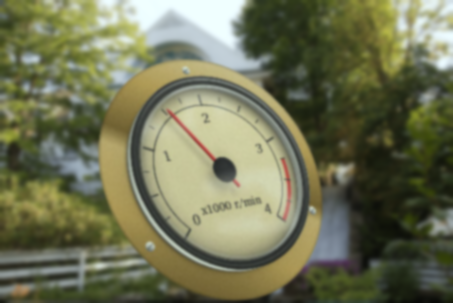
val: 1500 rpm
